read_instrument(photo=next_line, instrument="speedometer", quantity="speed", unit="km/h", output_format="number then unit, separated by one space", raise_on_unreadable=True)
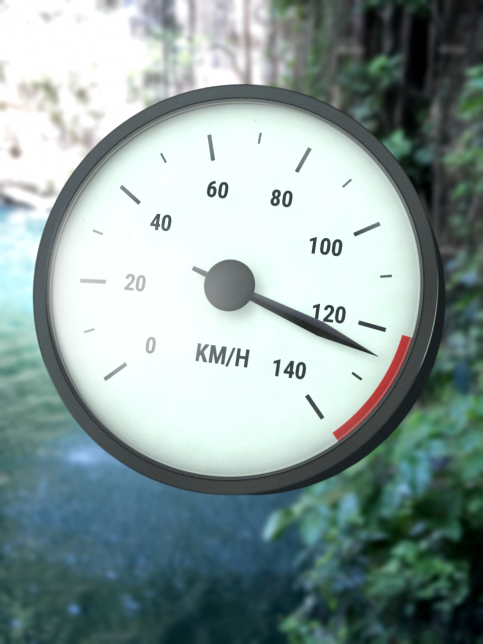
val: 125 km/h
